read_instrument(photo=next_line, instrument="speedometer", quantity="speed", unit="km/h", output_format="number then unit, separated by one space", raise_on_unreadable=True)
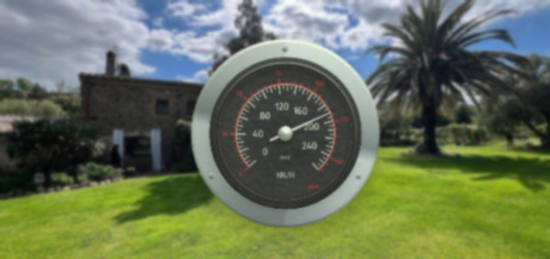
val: 190 km/h
